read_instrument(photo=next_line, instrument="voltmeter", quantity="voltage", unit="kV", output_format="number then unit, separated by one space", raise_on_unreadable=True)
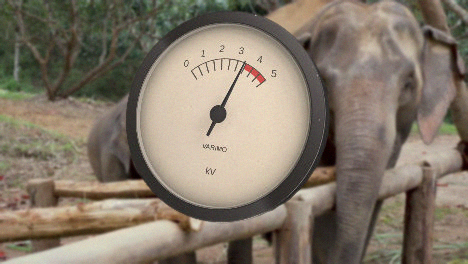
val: 3.5 kV
